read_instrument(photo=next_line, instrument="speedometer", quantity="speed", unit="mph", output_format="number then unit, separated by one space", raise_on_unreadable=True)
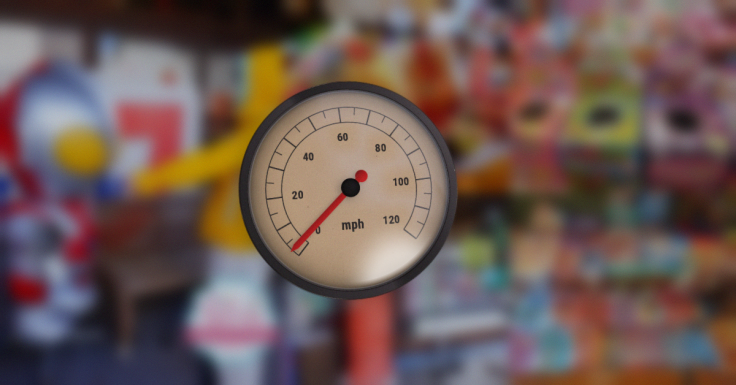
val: 2.5 mph
